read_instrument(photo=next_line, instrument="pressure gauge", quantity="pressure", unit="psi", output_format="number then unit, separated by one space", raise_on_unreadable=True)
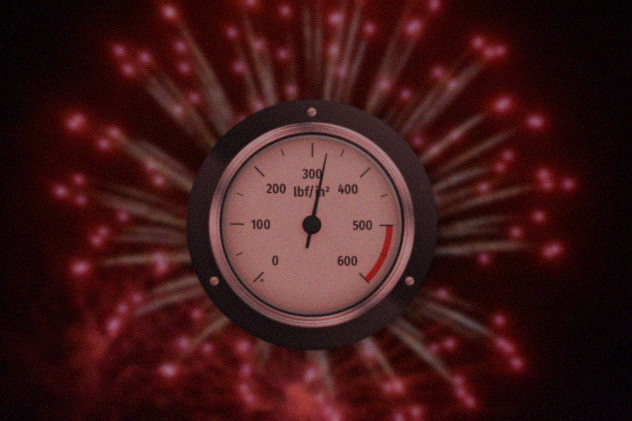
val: 325 psi
